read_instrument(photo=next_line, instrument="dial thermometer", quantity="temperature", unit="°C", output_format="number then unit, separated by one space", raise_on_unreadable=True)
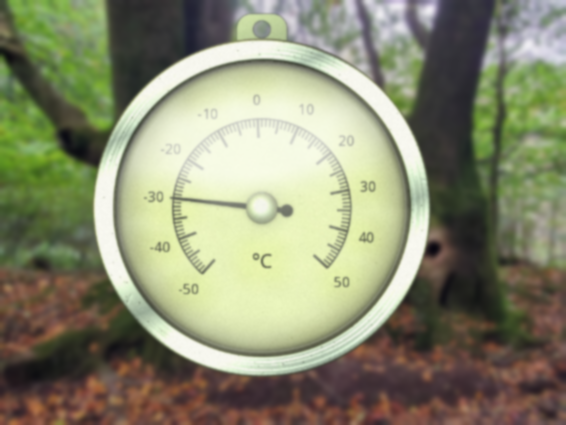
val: -30 °C
